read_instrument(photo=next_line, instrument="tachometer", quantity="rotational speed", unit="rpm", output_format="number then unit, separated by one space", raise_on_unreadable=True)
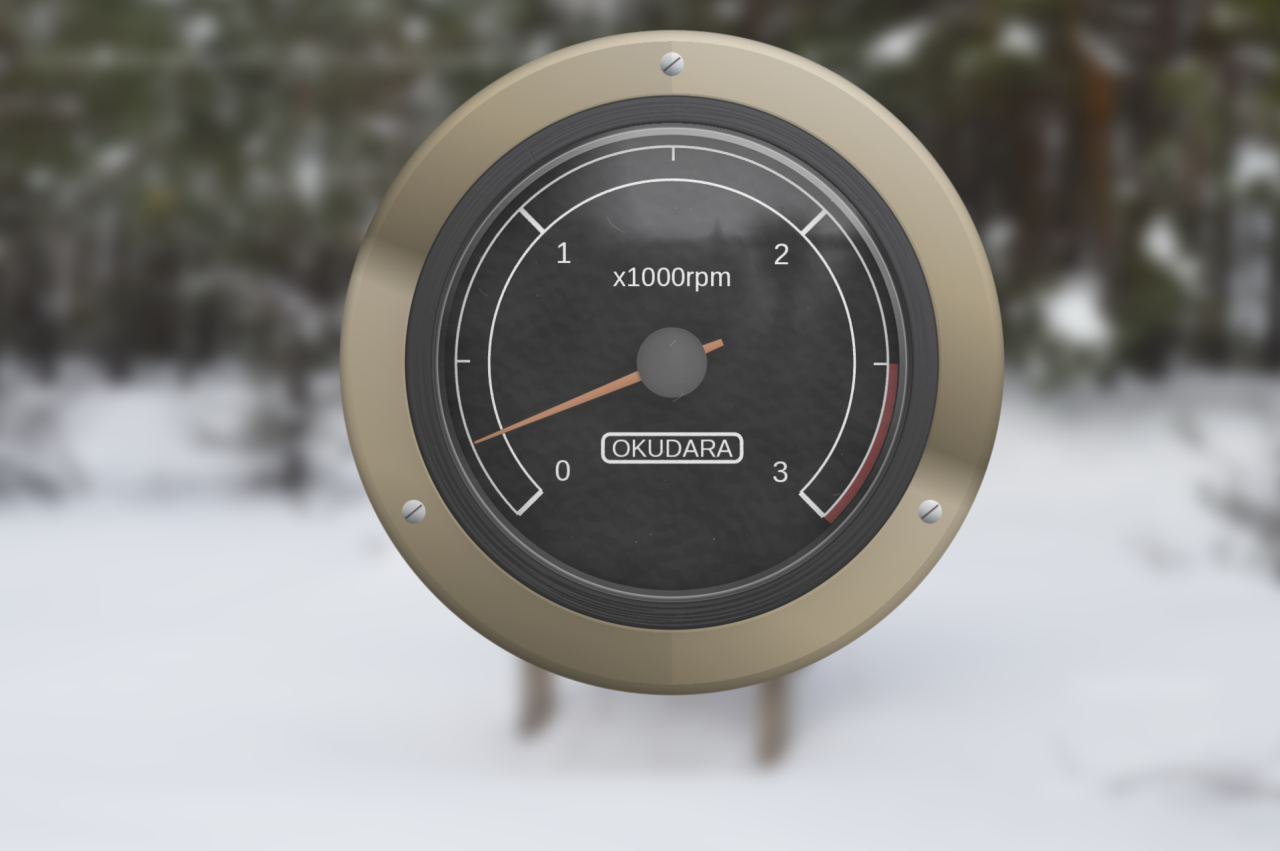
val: 250 rpm
